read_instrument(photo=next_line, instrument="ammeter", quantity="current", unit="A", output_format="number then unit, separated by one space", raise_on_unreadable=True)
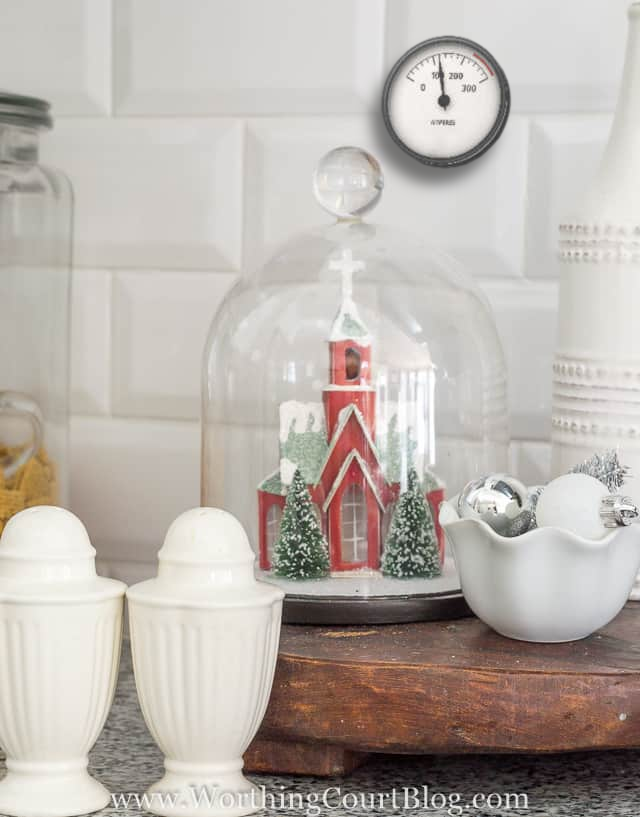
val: 120 A
